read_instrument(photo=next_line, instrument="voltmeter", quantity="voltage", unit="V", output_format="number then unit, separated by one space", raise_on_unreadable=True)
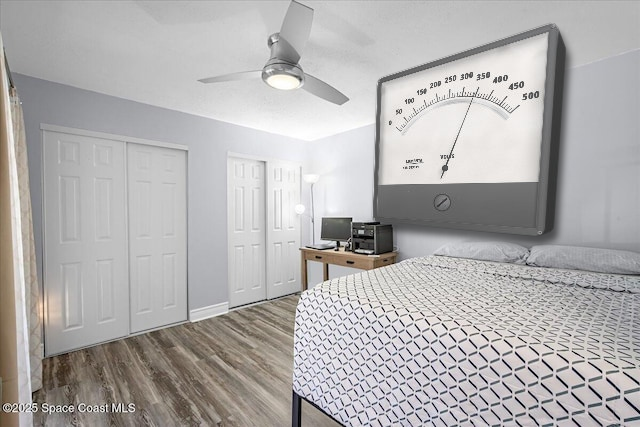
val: 350 V
